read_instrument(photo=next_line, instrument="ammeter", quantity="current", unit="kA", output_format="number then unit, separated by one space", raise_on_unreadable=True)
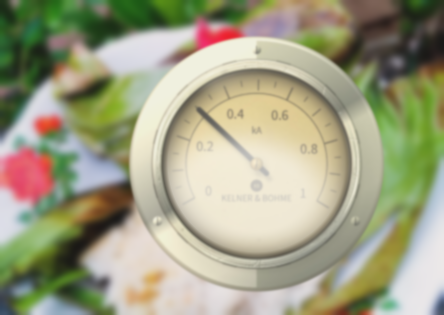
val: 0.3 kA
